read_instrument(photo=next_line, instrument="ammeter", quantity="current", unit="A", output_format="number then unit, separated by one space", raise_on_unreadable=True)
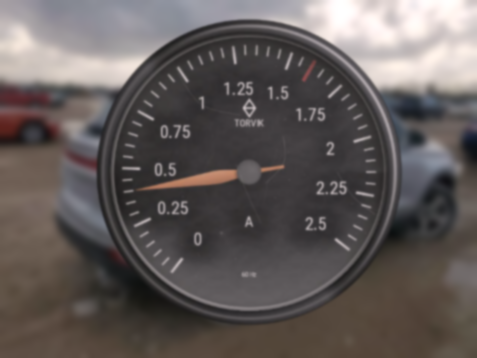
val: 0.4 A
